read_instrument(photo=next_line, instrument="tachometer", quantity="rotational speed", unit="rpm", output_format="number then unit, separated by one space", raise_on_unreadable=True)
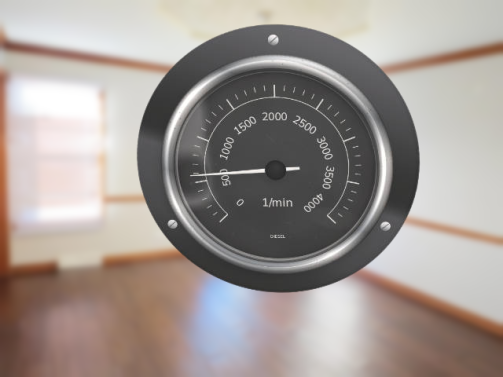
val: 600 rpm
